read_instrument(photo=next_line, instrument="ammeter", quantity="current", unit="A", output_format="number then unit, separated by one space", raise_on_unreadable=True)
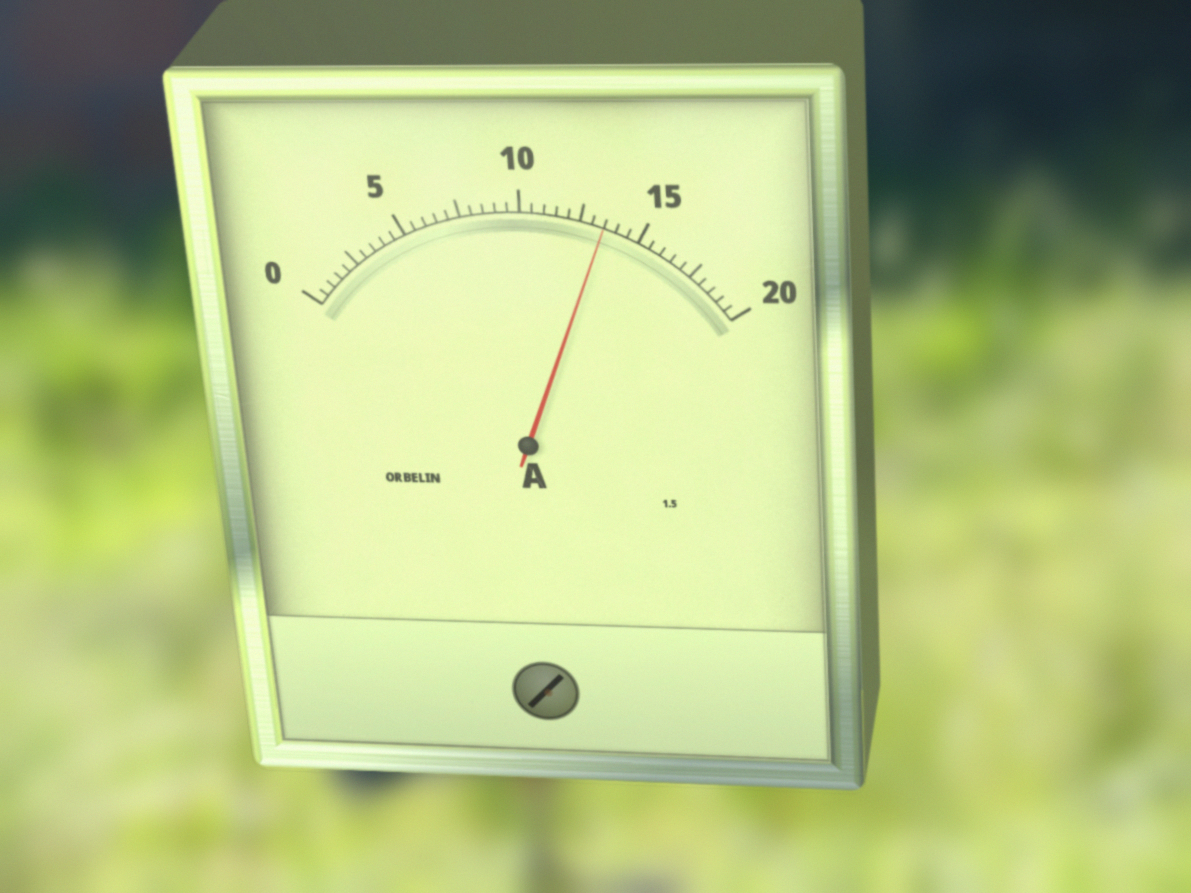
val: 13.5 A
